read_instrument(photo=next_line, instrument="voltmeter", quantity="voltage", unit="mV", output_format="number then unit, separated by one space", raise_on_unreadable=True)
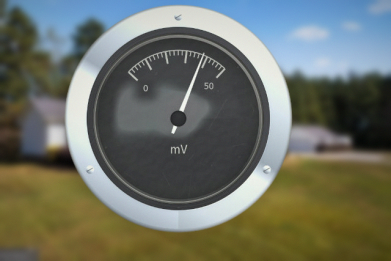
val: 38 mV
